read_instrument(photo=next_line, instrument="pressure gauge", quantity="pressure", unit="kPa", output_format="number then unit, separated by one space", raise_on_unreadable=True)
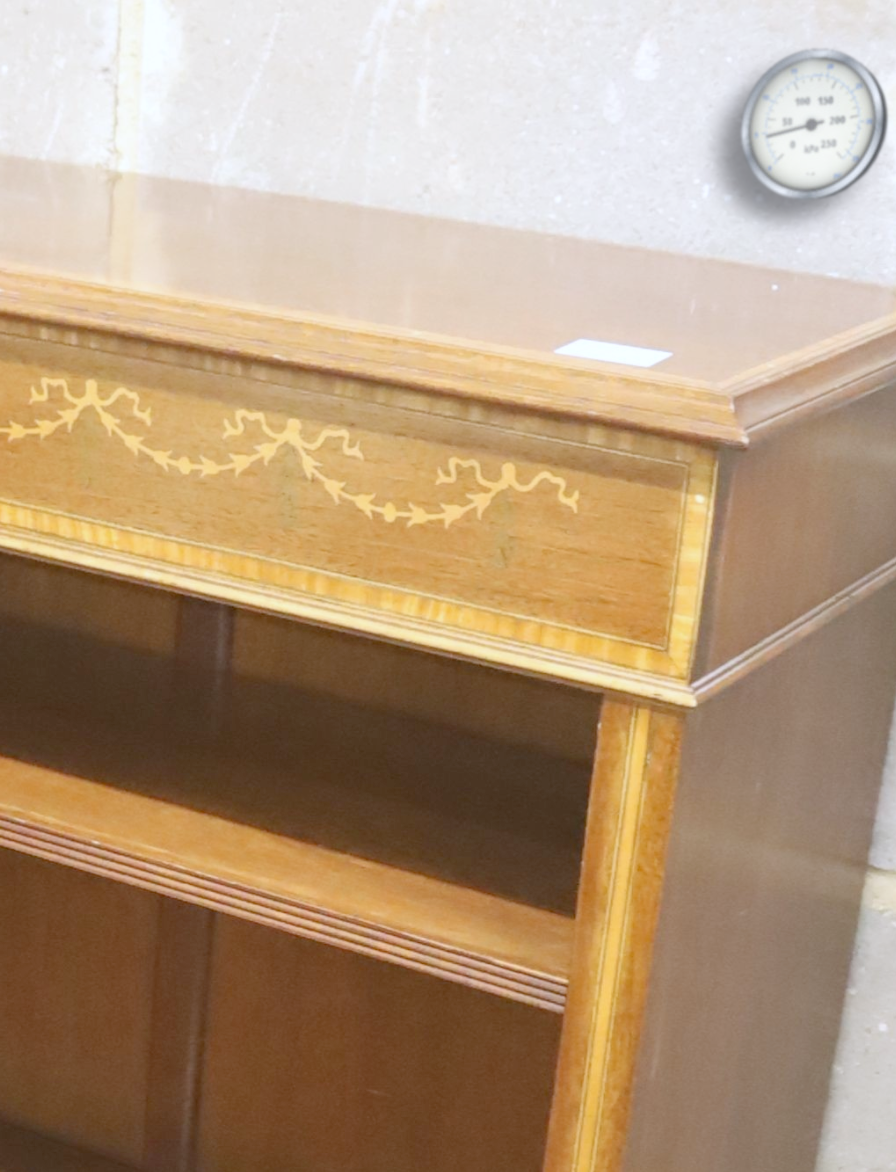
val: 30 kPa
